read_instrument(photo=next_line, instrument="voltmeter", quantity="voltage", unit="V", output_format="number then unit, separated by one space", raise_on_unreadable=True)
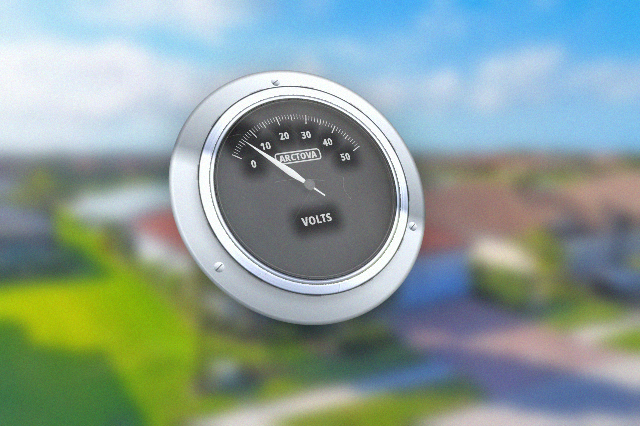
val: 5 V
